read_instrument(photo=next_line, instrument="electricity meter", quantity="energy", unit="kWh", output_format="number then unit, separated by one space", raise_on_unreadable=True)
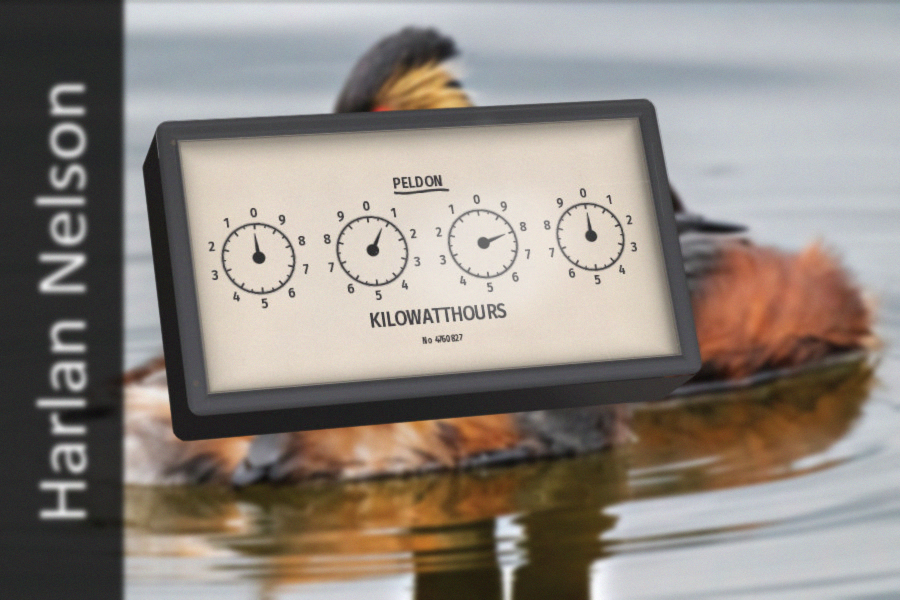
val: 80 kWh
